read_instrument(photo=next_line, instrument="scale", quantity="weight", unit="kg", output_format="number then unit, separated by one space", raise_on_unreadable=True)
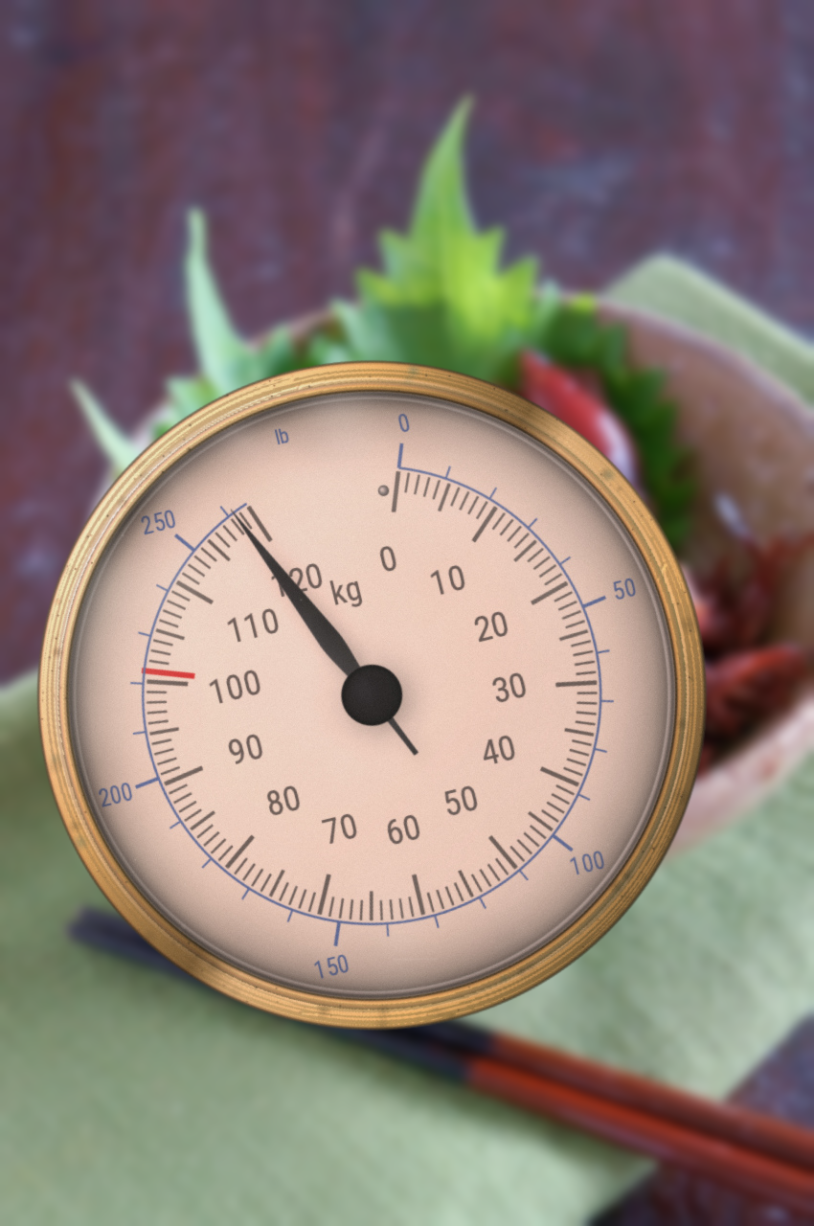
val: 118.5 kg
